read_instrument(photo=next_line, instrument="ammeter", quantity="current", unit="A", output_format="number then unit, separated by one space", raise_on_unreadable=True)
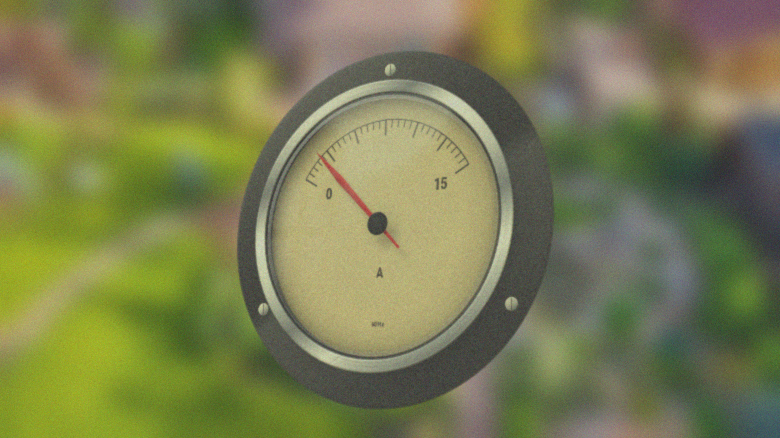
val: 2 A
